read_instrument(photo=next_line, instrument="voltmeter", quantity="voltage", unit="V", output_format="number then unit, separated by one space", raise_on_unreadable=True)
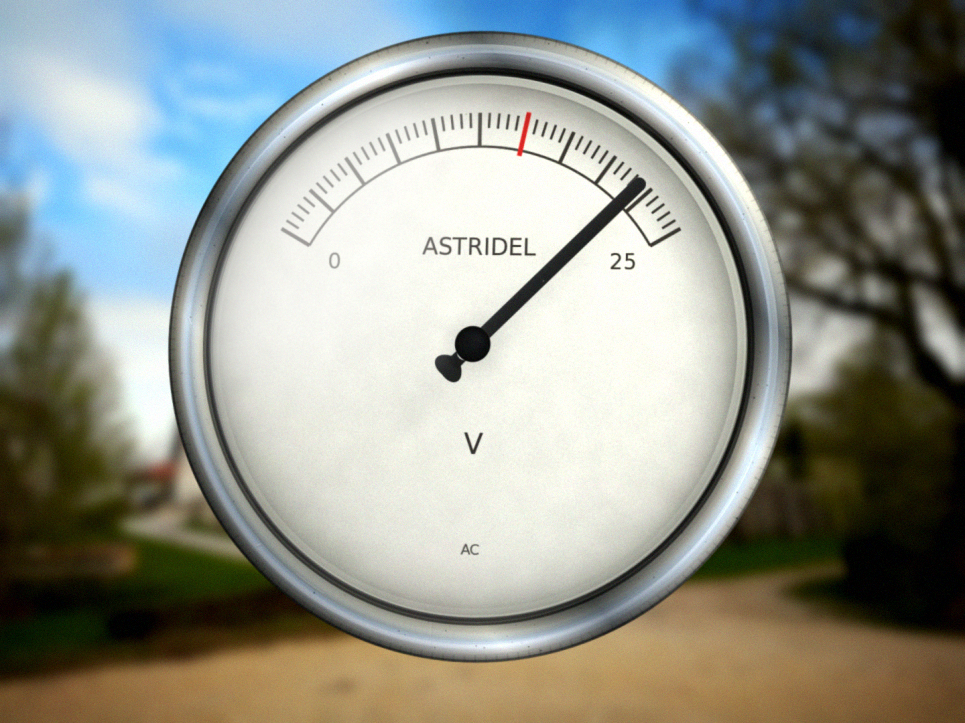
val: 22 V
